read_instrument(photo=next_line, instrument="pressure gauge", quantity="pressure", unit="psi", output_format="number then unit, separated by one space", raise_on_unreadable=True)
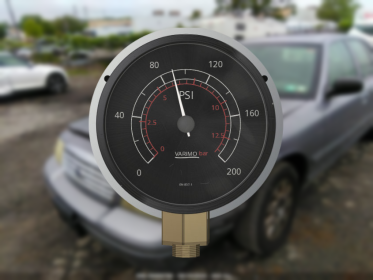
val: 90 psi
